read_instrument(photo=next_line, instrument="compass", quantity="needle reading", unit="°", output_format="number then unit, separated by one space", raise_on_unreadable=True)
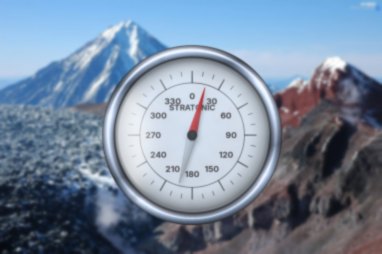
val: 15 °
